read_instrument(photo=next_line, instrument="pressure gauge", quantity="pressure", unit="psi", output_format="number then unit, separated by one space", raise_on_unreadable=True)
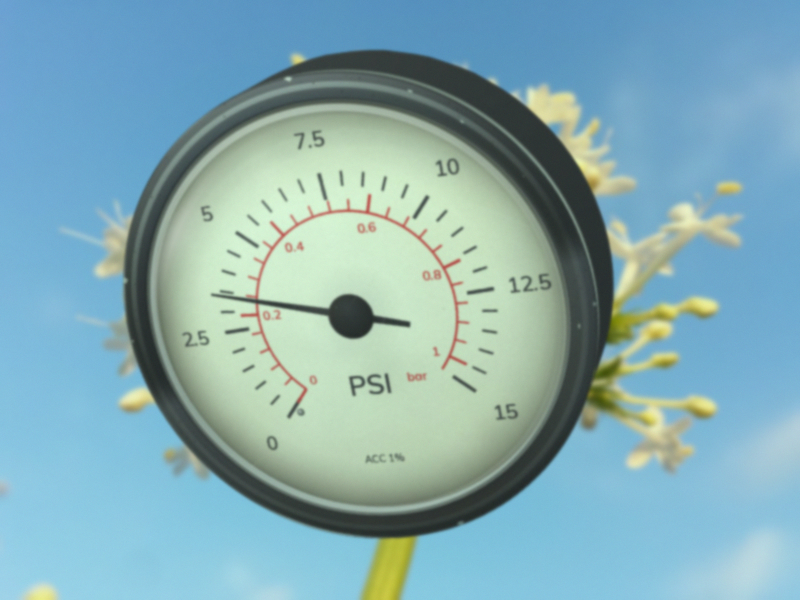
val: 3.5 psi
